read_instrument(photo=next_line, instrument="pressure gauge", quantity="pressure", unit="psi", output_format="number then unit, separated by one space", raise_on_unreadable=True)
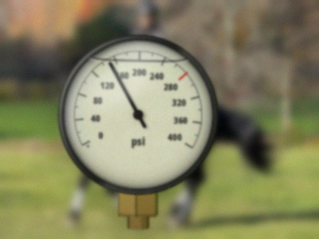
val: 150 psi
